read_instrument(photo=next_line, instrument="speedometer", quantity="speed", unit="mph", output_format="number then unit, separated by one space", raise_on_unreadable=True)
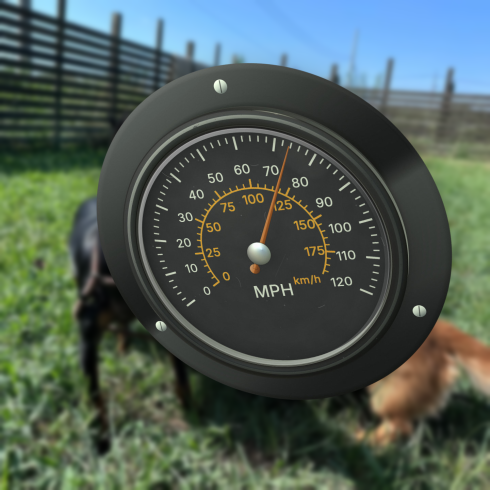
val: 74 mph
